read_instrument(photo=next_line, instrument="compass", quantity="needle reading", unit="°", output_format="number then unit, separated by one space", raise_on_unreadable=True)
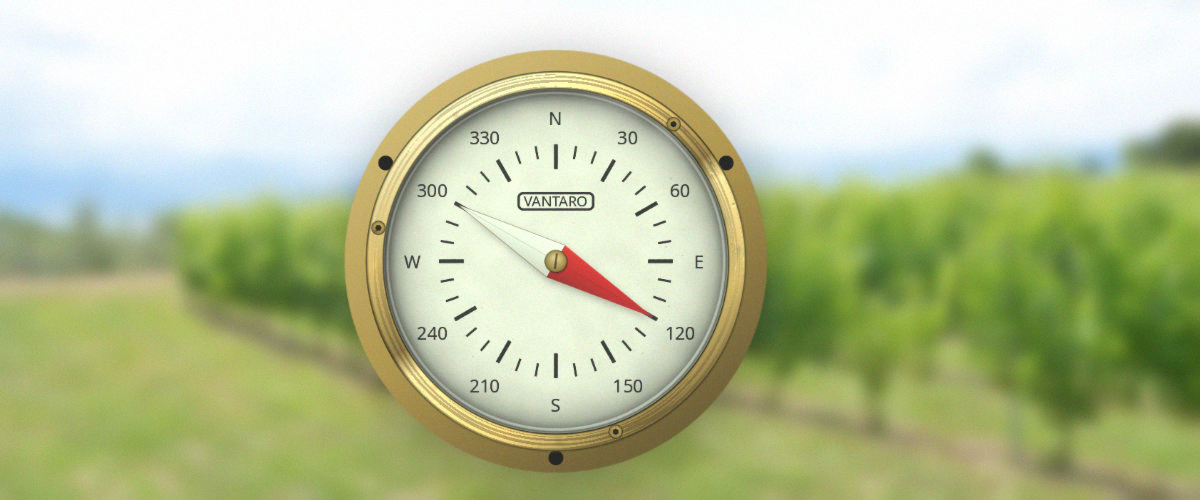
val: 120 °
